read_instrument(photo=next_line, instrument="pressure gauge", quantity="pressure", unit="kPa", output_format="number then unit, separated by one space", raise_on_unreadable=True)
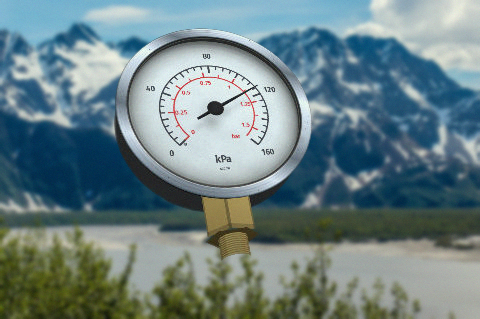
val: 115 kPa
